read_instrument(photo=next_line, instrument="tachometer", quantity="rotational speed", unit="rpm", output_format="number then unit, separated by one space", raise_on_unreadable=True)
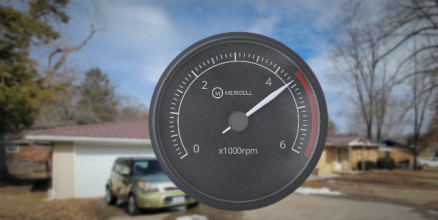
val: 4400 rpm
